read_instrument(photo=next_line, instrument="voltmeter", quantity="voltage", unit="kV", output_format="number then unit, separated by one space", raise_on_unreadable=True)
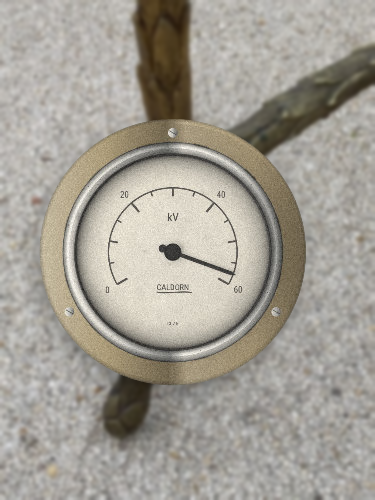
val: 57.5 kV
